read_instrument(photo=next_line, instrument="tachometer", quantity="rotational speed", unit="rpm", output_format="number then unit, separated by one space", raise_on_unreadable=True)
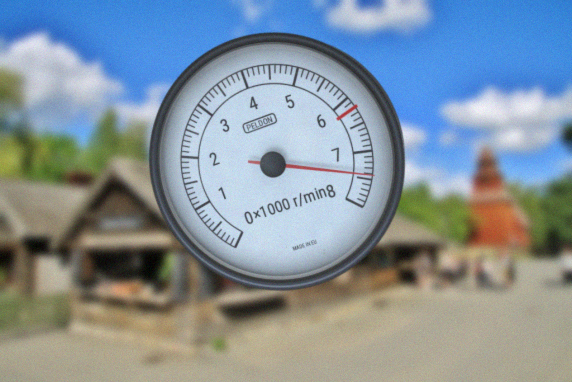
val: 7400 rpm
